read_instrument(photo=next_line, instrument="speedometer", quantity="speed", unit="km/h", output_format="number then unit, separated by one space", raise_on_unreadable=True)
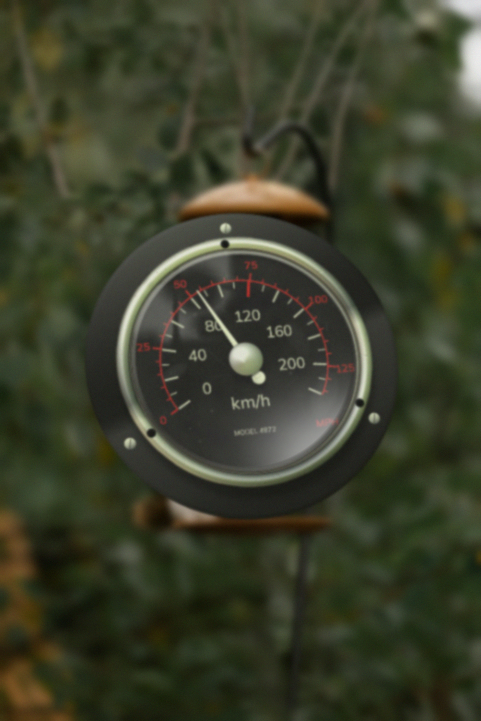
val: 85 km/h
